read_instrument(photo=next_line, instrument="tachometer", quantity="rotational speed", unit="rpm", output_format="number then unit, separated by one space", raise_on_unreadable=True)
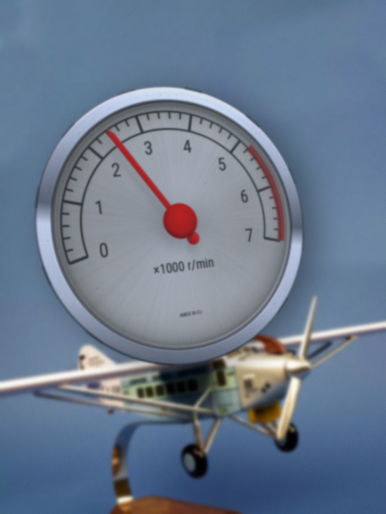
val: 2400 rpm
